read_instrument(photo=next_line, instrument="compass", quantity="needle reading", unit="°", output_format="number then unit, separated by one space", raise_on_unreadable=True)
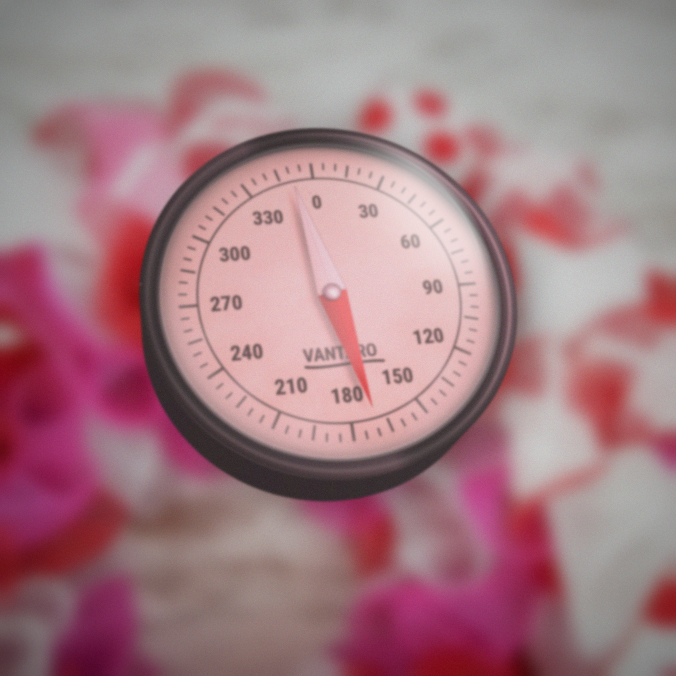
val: 170 °
